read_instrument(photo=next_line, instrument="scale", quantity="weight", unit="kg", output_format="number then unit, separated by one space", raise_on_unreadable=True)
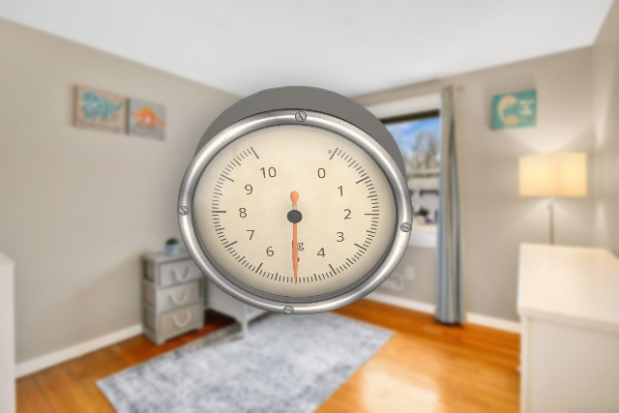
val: 5 kg
